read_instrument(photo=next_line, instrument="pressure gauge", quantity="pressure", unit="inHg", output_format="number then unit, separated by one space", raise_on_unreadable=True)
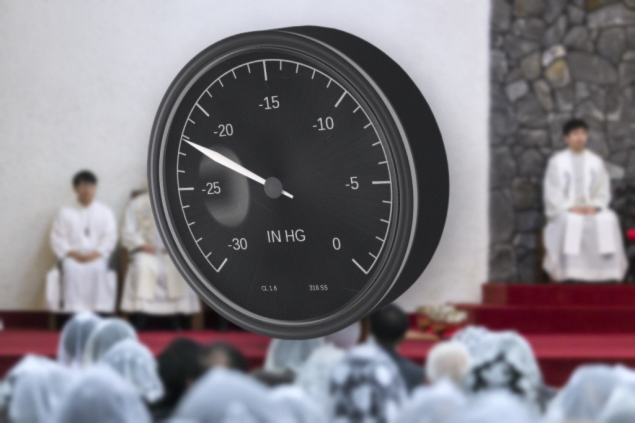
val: -22 inHg
